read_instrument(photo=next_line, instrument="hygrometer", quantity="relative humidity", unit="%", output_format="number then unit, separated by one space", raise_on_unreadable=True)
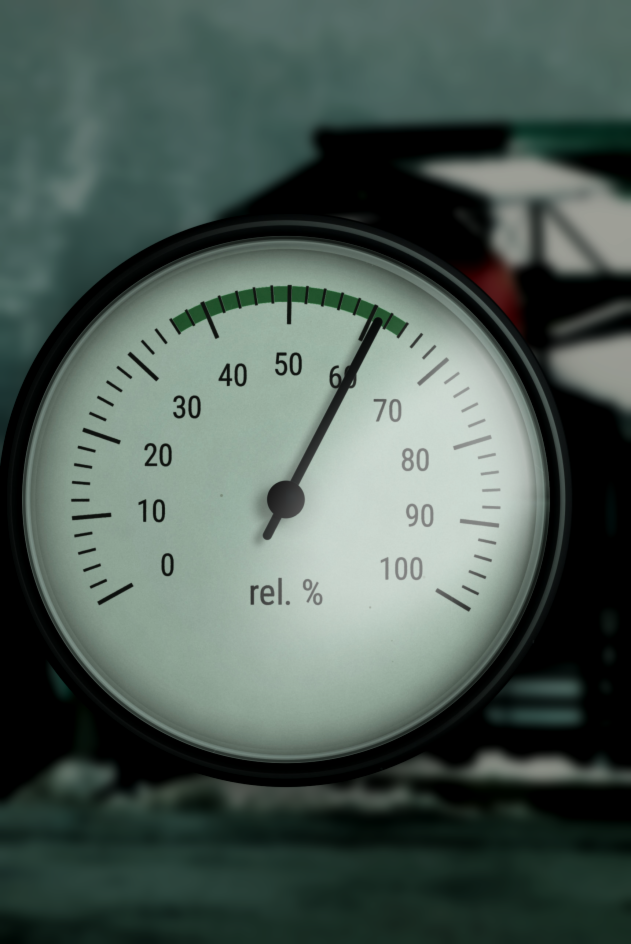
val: 61 %
